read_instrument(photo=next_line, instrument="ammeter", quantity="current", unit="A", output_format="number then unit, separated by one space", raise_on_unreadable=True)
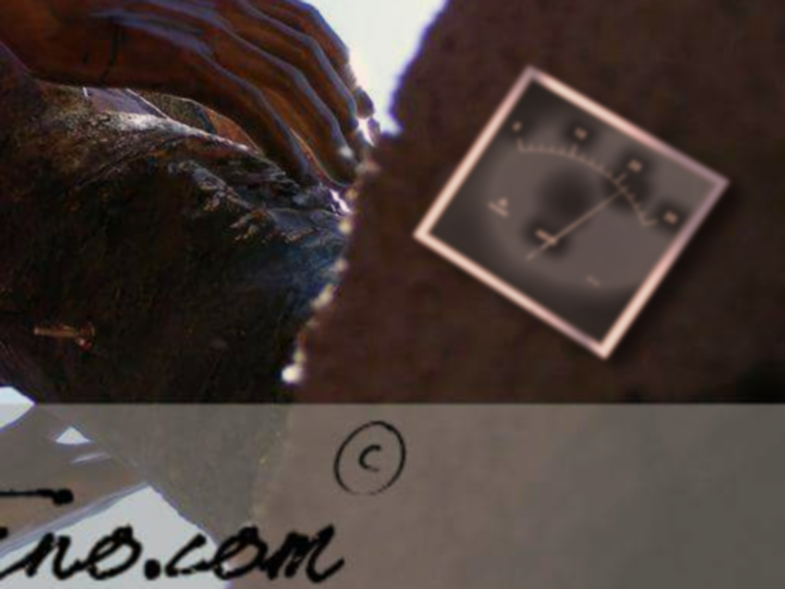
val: 22 A
